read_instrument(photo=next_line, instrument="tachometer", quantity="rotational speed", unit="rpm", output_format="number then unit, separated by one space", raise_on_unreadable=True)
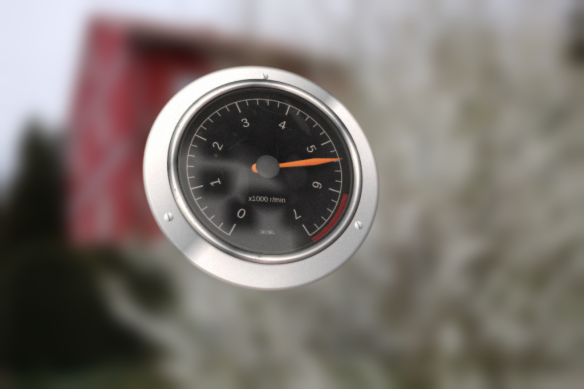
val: 5400 rpm
